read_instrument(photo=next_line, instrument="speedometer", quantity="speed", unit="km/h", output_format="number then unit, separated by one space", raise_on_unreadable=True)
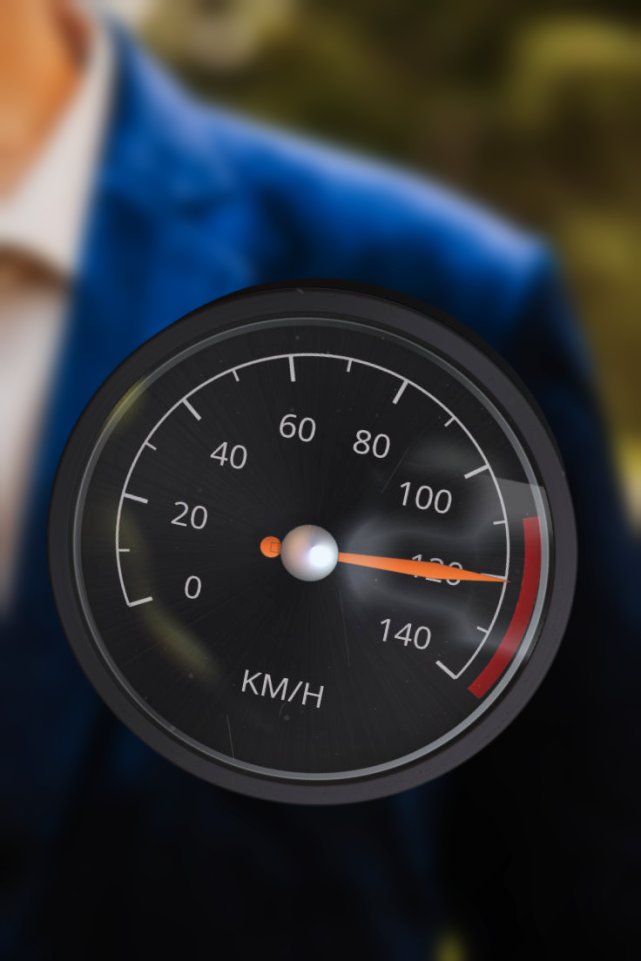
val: 120 km/h
